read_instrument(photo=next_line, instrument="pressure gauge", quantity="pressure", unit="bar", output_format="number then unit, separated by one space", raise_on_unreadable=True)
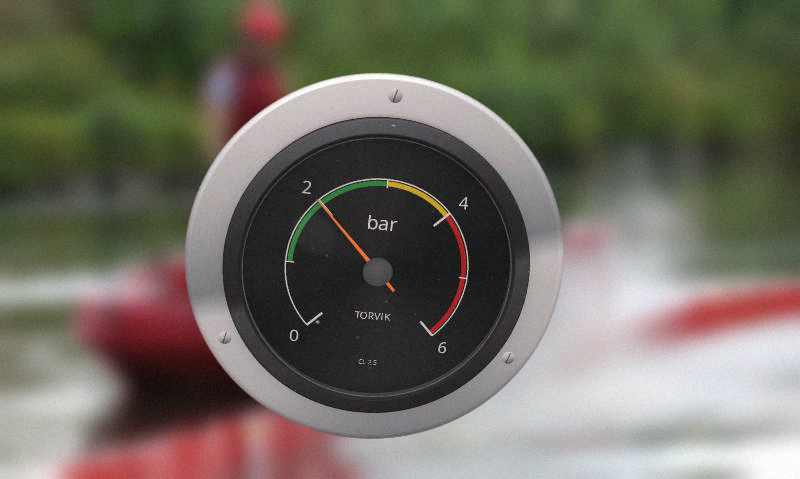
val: 2 bar
